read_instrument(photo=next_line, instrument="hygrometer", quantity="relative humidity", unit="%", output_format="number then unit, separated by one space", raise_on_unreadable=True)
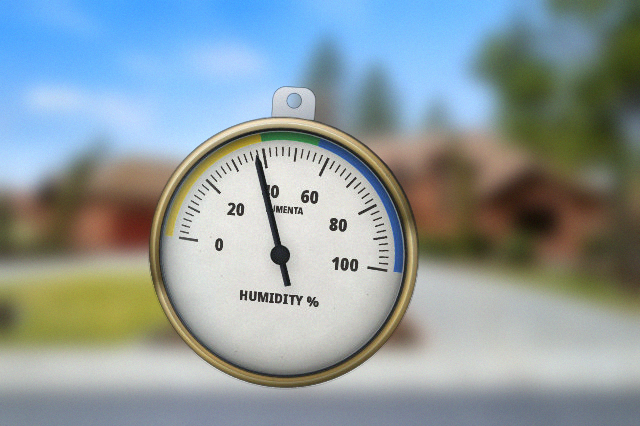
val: 38 %
